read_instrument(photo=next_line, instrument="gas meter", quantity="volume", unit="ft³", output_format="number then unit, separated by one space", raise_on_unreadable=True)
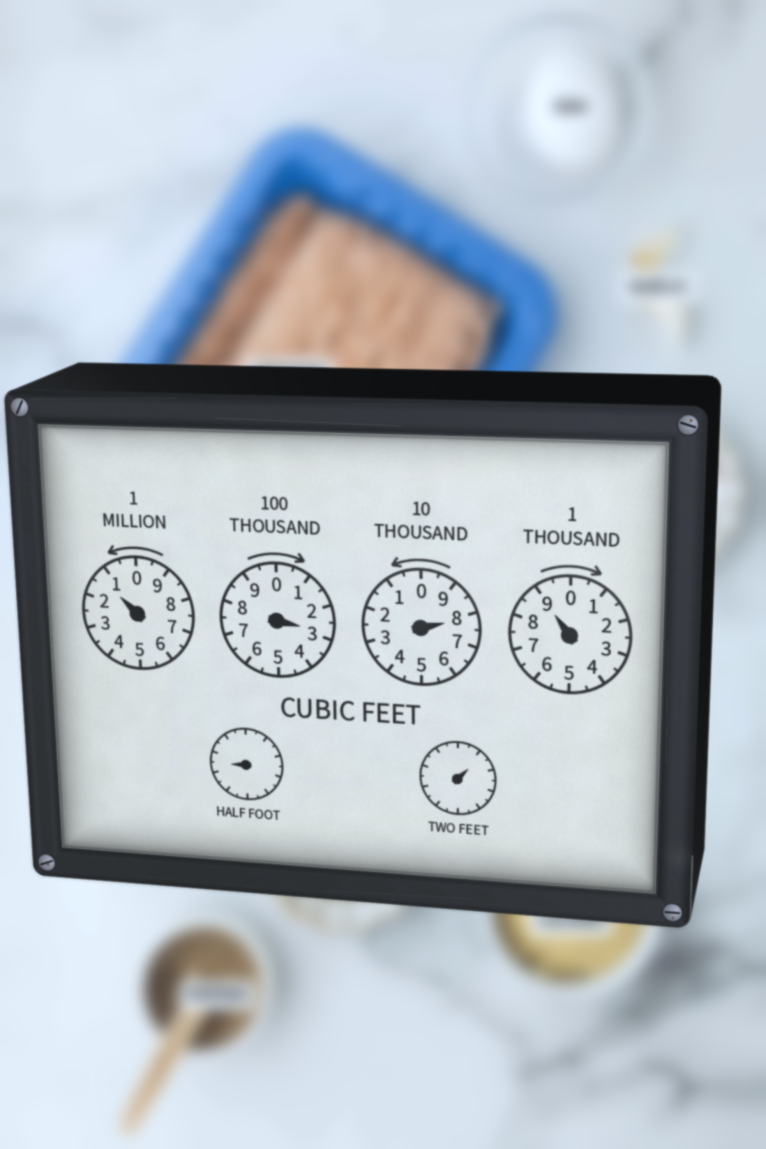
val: 127900 ft³
